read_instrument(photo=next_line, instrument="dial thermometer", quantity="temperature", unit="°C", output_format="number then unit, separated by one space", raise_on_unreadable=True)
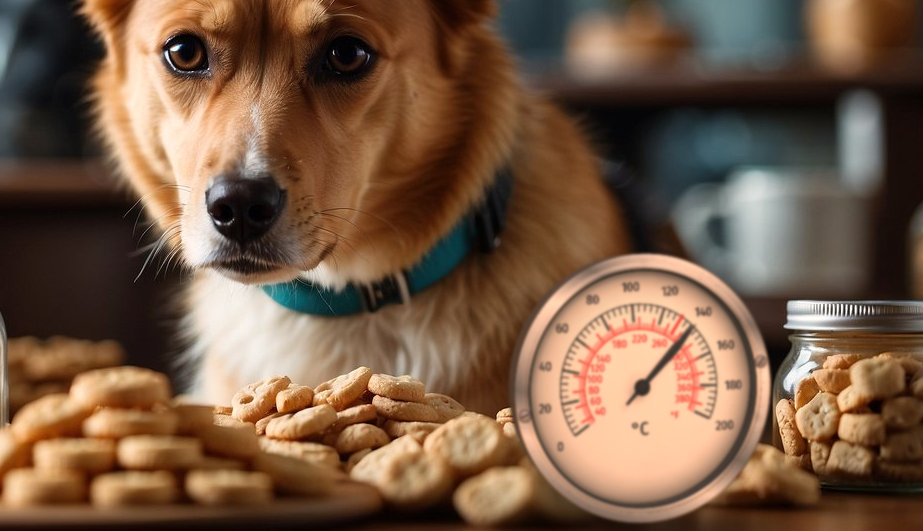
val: 140 °C
